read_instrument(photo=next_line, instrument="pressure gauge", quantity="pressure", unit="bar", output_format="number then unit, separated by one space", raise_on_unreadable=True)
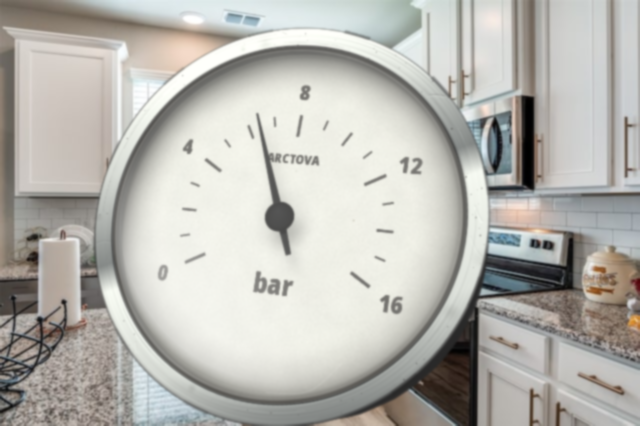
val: 6.5 bar
